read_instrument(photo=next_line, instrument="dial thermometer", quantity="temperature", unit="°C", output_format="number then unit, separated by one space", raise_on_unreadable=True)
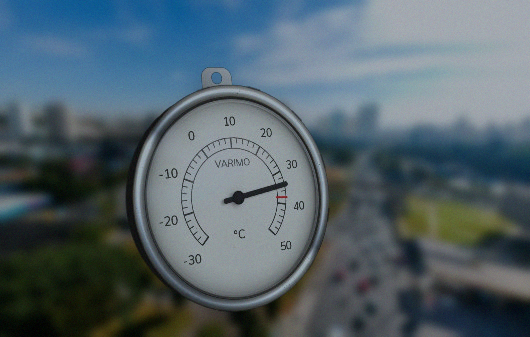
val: 34 °C
